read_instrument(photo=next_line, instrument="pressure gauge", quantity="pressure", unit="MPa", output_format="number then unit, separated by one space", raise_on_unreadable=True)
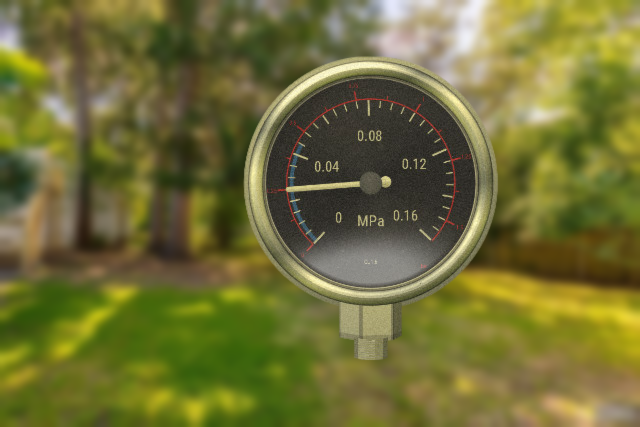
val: 0.025 MPa
